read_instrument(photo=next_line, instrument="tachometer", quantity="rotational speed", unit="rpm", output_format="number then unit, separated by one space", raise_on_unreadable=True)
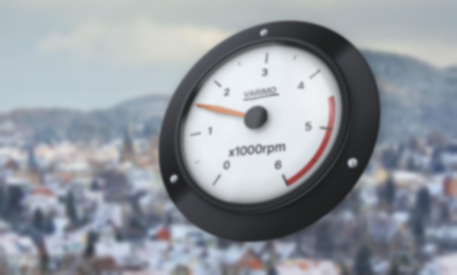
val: 1500 rpm
